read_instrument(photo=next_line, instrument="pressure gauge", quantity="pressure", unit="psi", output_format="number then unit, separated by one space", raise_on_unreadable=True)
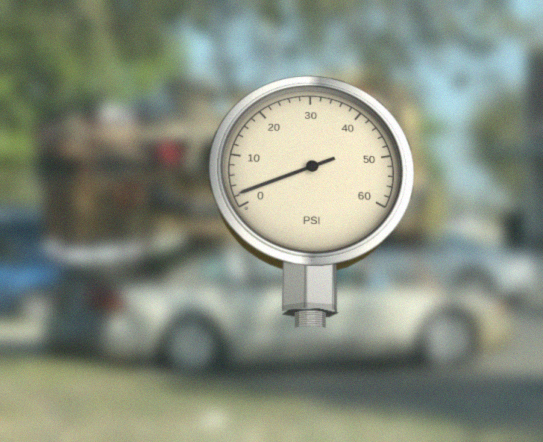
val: 2 psi
